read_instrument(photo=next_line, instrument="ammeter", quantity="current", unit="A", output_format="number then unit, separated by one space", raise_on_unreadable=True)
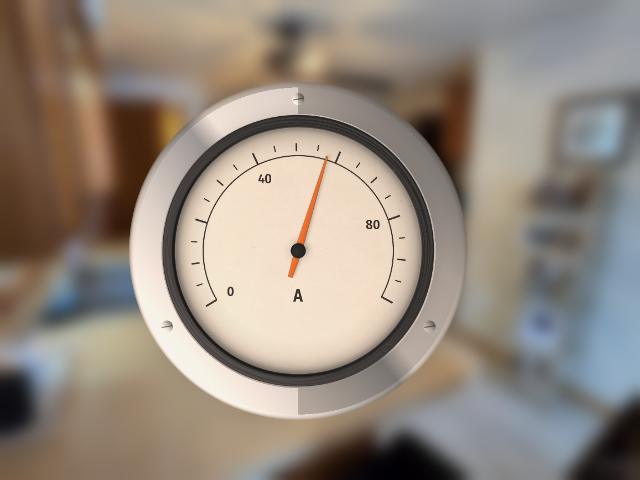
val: 57.5 A
